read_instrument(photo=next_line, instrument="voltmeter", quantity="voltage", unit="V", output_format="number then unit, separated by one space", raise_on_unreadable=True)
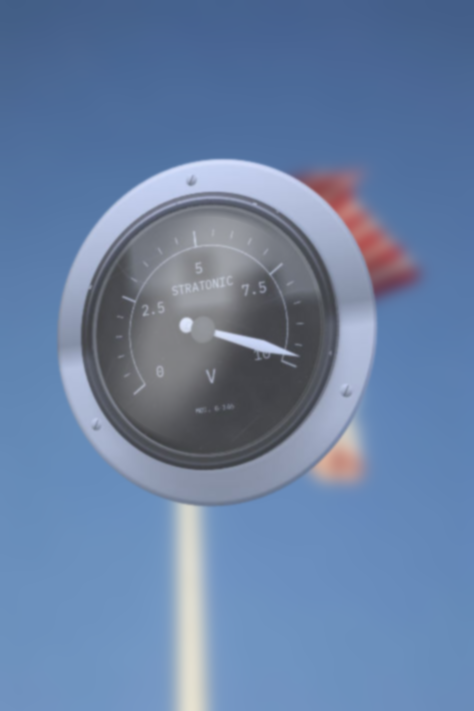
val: 9.75 V
